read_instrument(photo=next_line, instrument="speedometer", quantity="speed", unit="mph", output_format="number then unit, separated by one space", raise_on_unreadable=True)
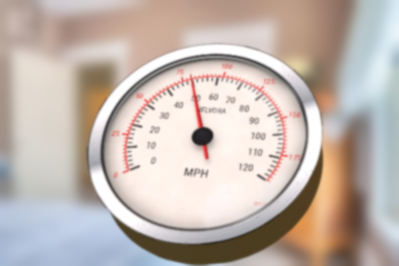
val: 50 mph
